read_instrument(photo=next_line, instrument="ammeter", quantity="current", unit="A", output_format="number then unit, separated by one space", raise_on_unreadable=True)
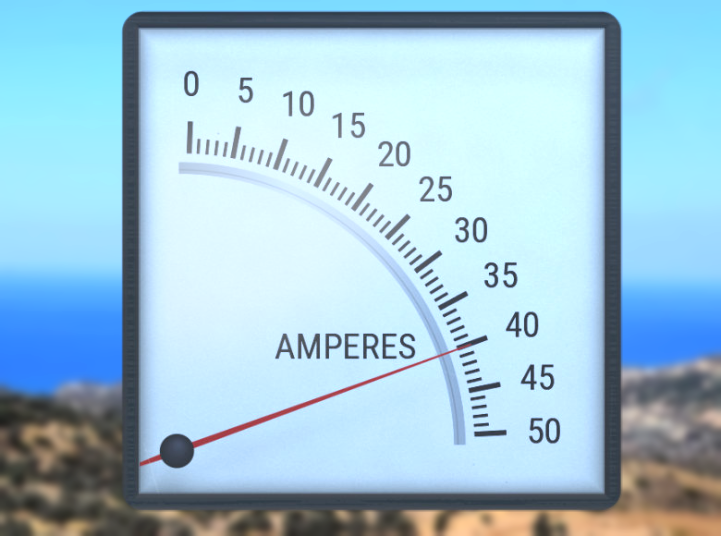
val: 40 A
